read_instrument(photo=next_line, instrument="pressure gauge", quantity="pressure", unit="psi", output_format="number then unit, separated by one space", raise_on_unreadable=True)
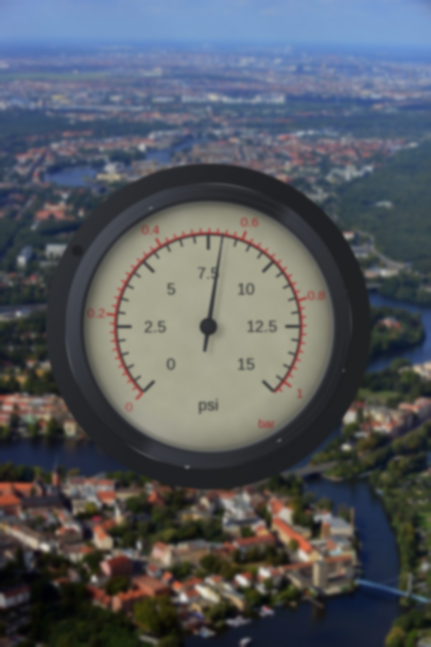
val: 8 psi
